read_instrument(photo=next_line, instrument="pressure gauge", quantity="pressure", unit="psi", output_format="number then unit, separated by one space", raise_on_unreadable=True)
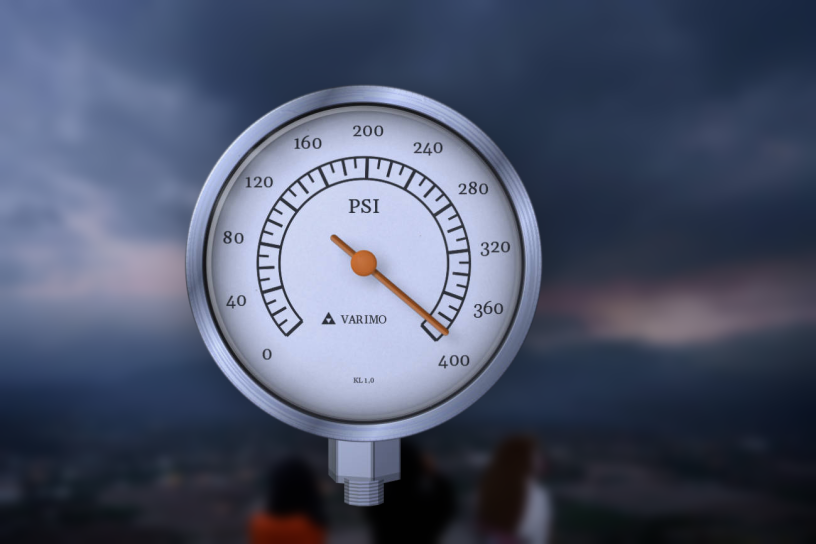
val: 390 psi
